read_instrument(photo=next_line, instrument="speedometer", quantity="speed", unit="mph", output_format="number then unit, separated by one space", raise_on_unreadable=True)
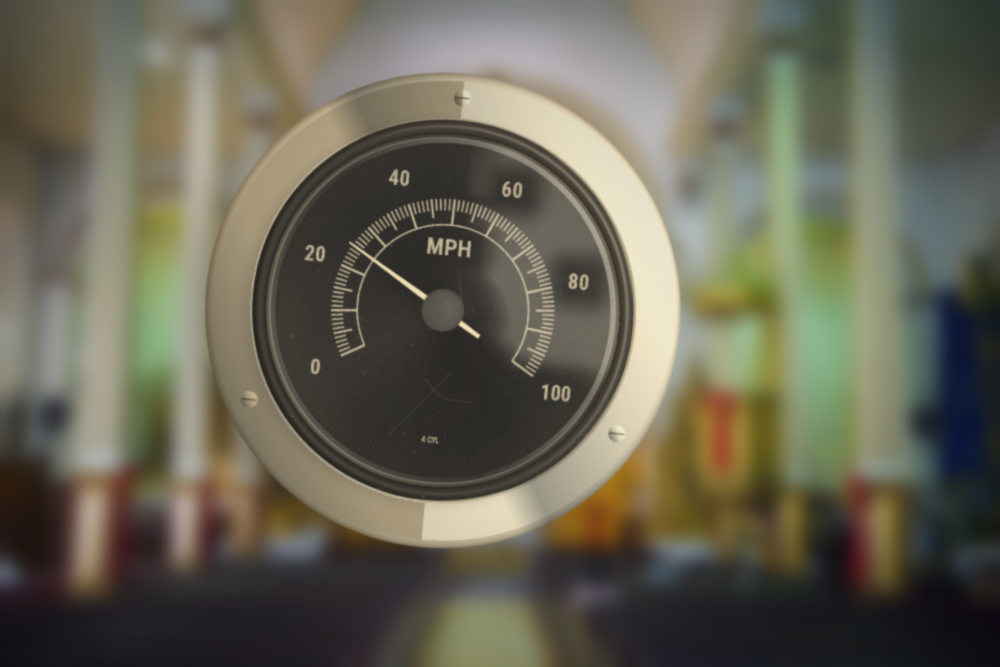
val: 25 mph
